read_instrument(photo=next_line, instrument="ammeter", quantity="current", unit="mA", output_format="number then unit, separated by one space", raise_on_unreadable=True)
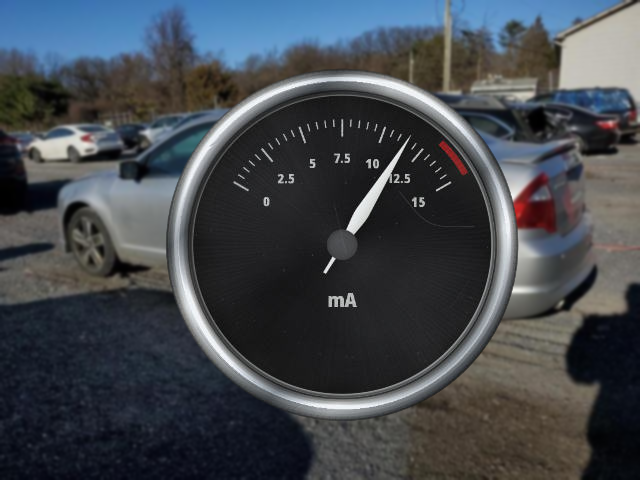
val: 11.5 mA
